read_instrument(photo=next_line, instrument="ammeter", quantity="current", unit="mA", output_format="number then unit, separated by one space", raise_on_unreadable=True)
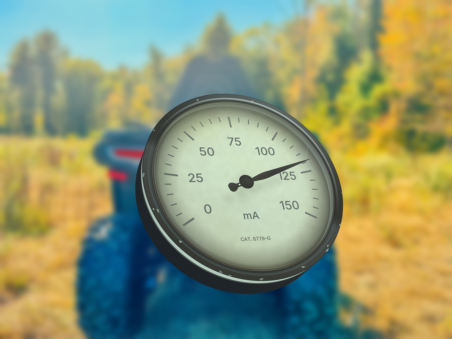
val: 120 mA
